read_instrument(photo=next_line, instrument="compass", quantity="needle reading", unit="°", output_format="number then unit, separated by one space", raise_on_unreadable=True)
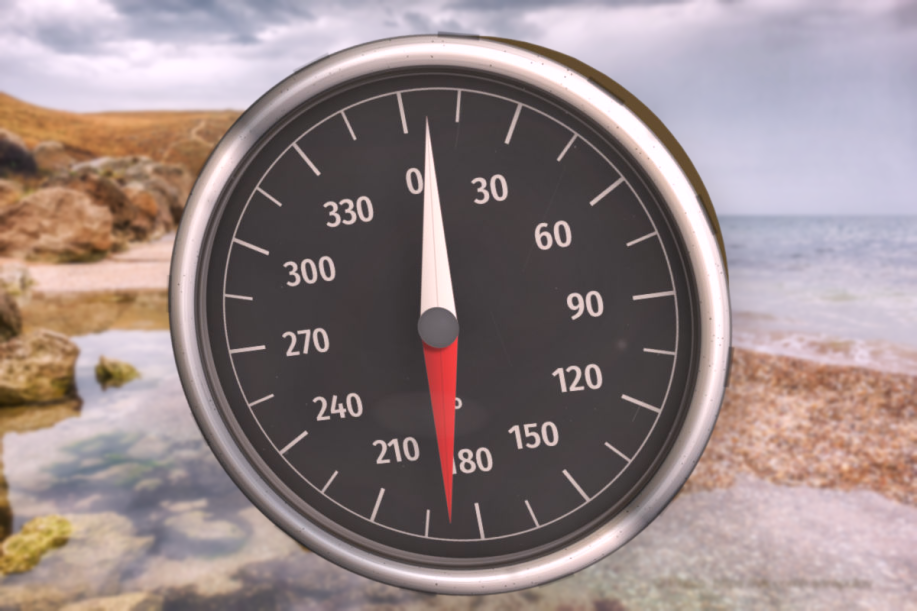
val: 187.5 °
